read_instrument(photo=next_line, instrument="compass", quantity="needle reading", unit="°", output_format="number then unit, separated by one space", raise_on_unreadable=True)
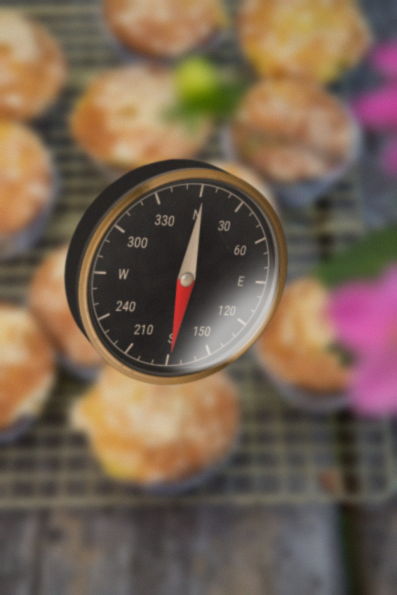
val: 180 °
